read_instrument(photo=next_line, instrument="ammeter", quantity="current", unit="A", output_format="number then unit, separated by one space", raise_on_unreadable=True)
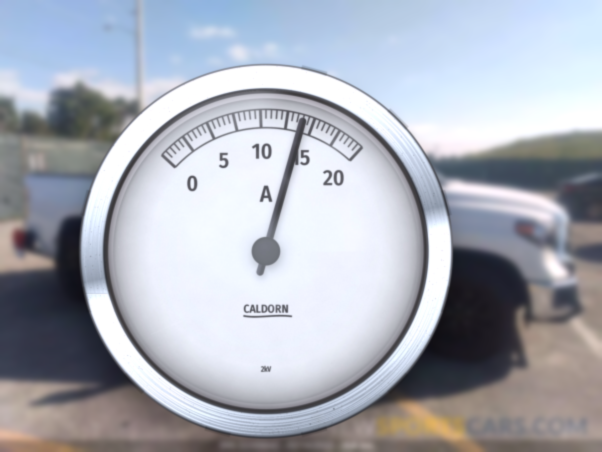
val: 14 A
